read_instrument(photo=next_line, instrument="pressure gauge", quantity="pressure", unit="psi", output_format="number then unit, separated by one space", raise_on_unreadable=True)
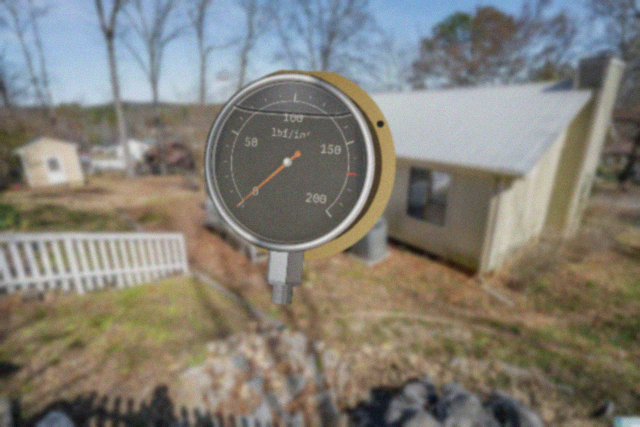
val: 0 psi
